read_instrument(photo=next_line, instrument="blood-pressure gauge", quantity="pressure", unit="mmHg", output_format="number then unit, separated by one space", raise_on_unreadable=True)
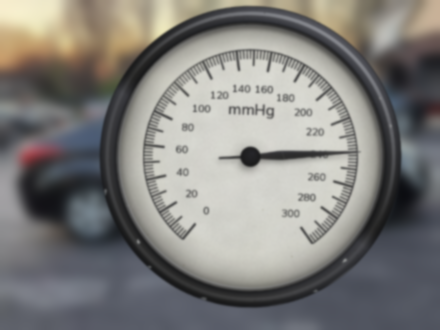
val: 240 mmHg
